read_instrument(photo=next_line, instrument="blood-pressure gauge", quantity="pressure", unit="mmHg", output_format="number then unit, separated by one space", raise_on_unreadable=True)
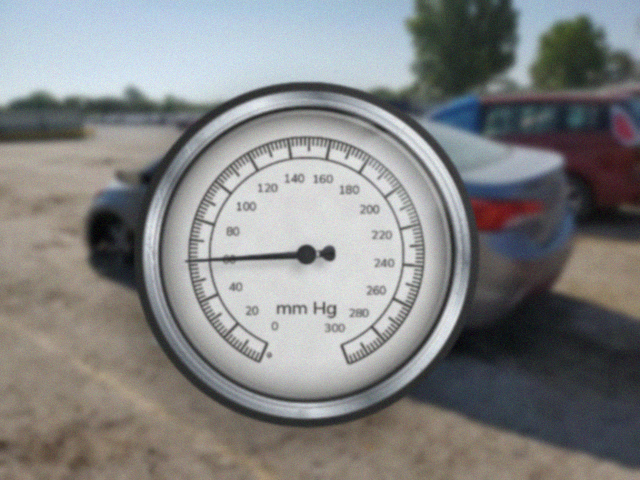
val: 60 mmHg
